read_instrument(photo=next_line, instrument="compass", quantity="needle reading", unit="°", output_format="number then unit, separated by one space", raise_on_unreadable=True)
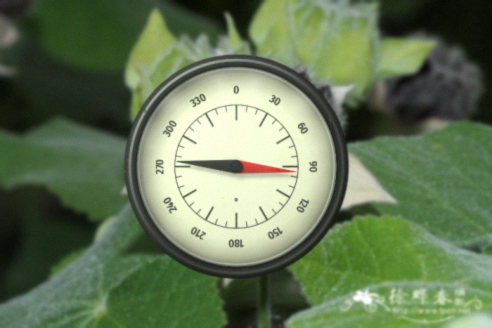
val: 95 °
